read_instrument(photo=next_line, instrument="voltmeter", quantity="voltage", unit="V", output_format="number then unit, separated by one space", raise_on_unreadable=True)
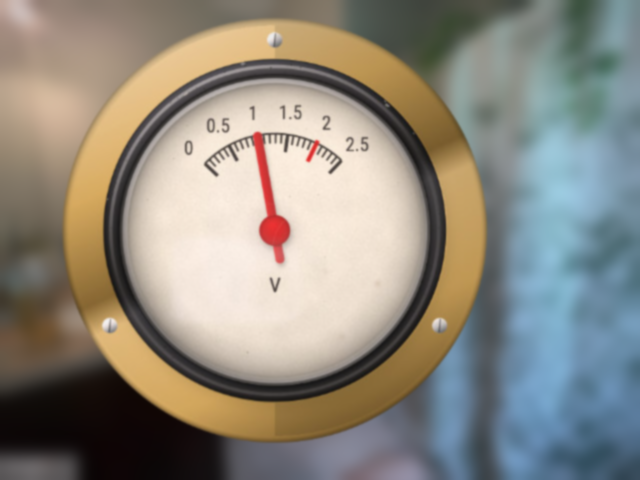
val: 1 V
